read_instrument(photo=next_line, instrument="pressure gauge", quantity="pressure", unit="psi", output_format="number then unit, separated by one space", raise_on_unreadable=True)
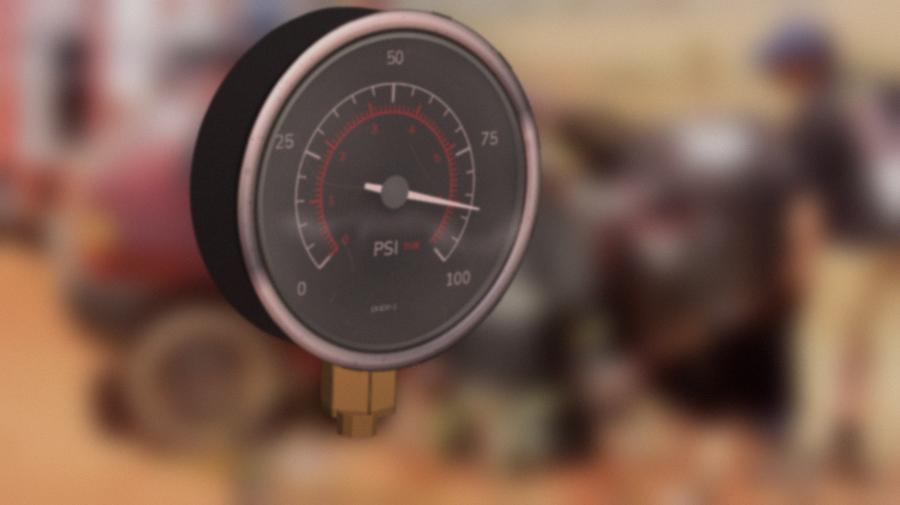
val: 87.5 psi
